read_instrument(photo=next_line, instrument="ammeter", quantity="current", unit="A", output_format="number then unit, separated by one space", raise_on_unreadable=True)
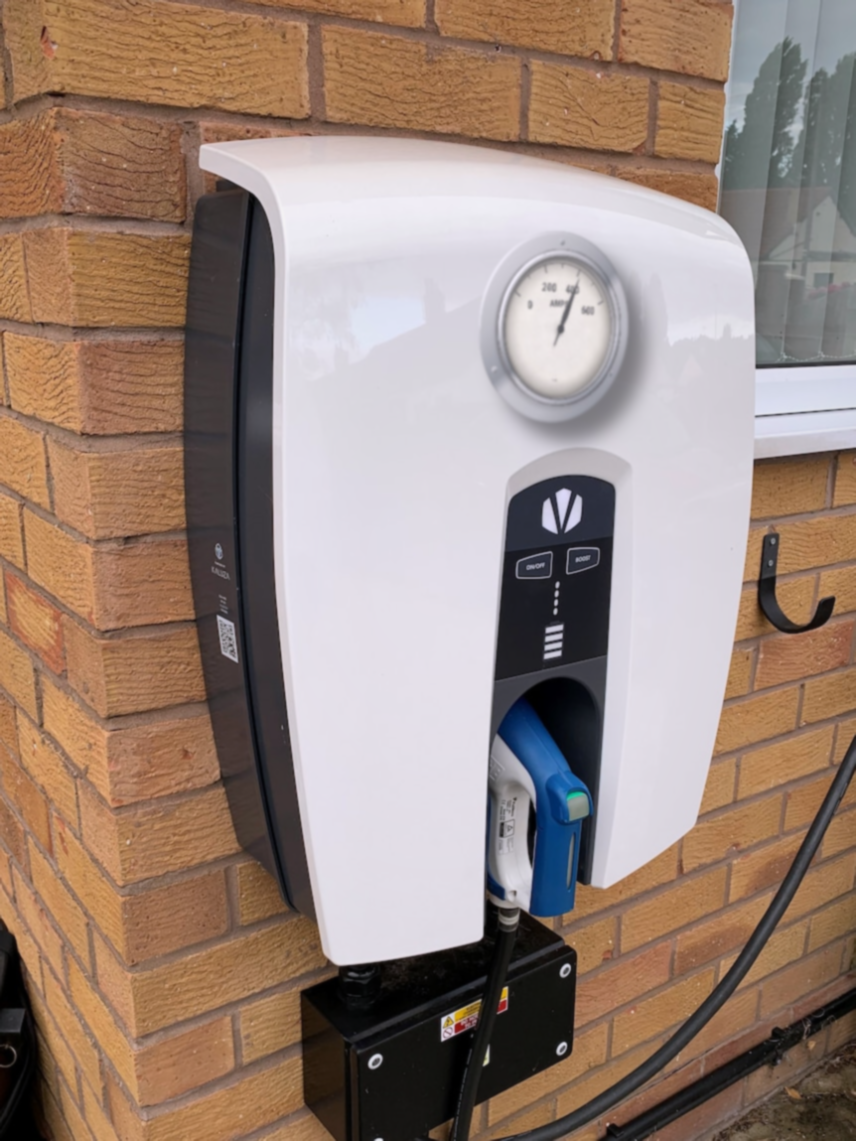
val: 400 A
